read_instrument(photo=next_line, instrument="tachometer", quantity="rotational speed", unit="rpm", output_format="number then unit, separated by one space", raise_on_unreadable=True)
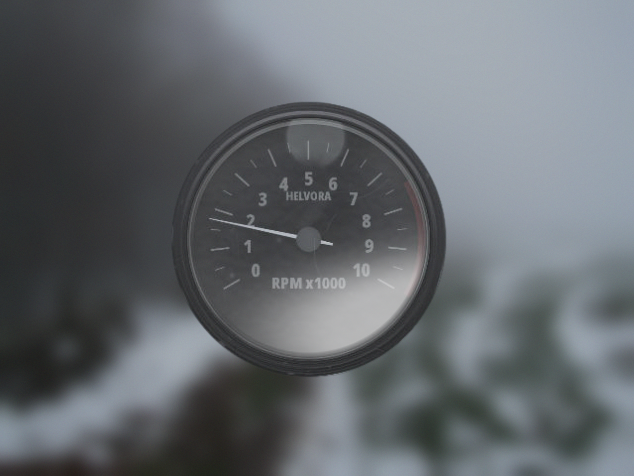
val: 1750 rpm
